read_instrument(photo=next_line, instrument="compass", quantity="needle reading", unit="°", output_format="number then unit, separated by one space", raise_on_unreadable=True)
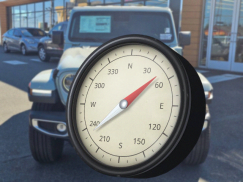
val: 50 °
